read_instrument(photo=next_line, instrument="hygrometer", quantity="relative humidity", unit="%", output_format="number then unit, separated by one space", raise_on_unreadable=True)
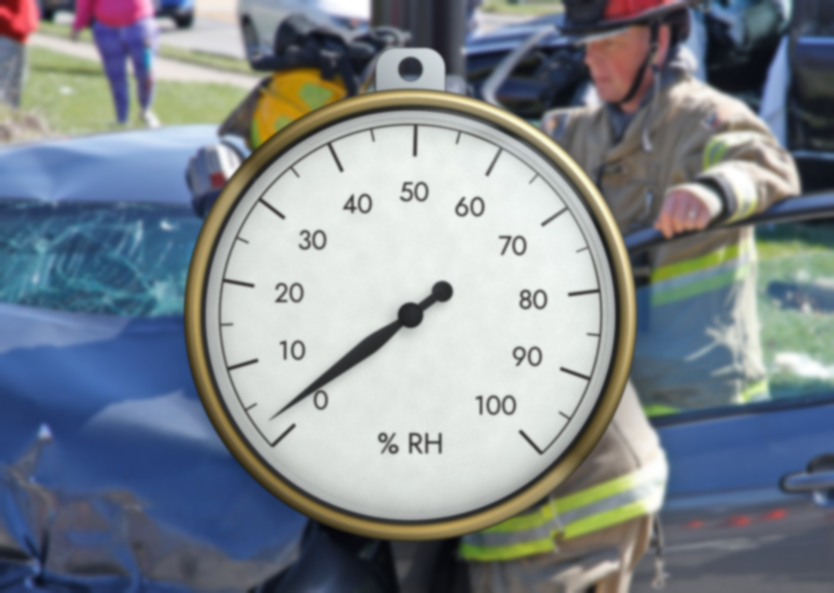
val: 2.5 %
